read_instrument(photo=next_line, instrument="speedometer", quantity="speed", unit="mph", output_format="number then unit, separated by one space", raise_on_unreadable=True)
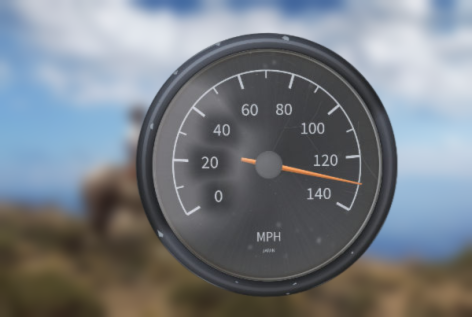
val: 130 mph
